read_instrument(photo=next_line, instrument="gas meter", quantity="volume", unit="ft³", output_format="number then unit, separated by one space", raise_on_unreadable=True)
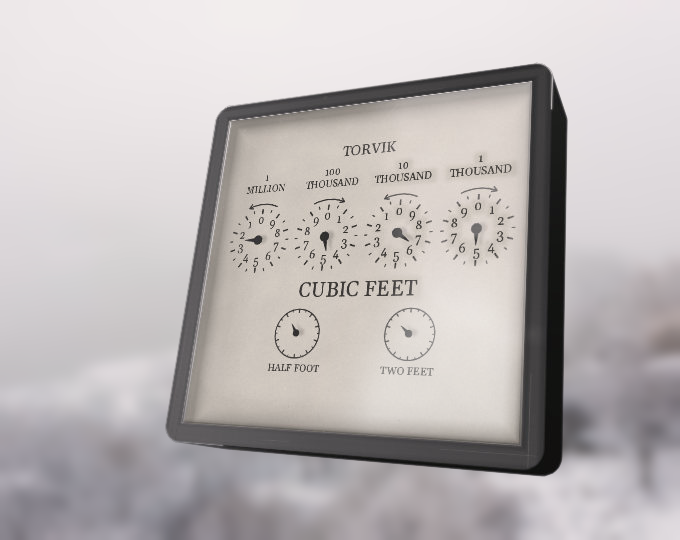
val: 246500 ft³
